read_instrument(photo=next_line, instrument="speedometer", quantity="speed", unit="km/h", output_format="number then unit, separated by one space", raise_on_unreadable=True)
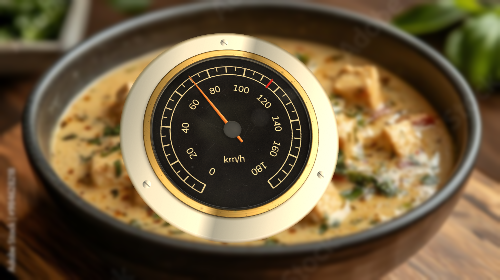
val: 70 km/h
